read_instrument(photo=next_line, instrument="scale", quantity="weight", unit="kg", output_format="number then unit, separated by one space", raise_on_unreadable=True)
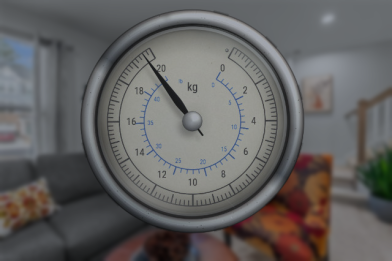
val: 19.6 kg
